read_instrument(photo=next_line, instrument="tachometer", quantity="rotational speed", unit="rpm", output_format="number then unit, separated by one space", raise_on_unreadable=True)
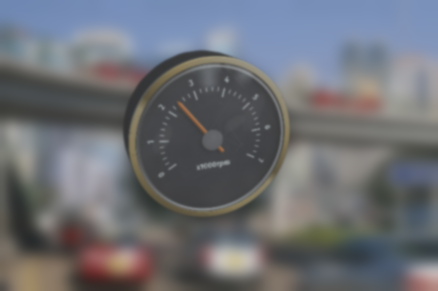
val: 2400 rpm
